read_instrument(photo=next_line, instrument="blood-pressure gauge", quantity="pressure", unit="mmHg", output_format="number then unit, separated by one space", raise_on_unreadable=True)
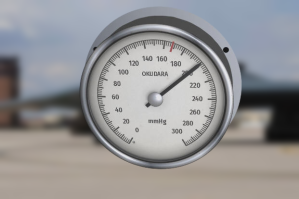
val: 200 mmHg
